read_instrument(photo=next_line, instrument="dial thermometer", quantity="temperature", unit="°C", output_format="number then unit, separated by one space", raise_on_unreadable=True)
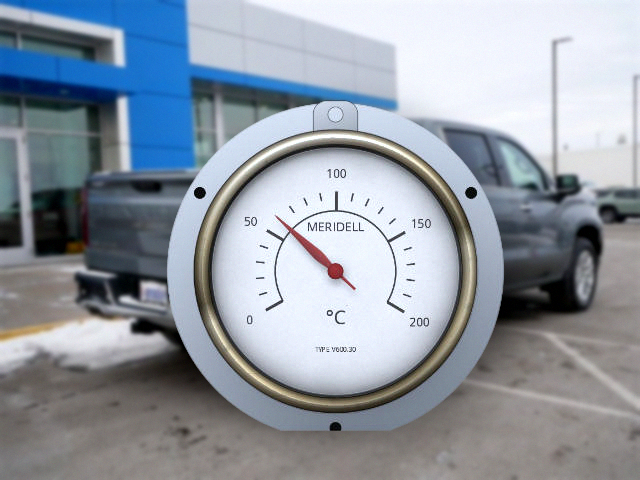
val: 60 °C
